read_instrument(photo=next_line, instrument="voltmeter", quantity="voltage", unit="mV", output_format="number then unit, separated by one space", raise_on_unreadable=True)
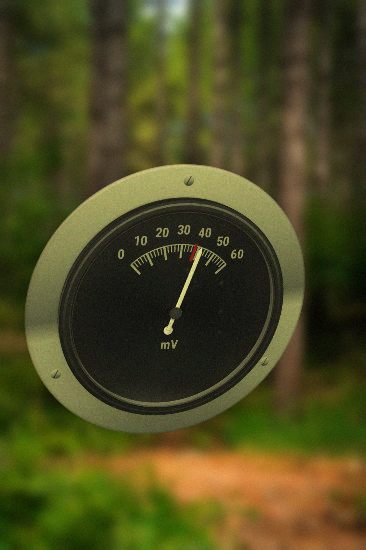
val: 40 mV
